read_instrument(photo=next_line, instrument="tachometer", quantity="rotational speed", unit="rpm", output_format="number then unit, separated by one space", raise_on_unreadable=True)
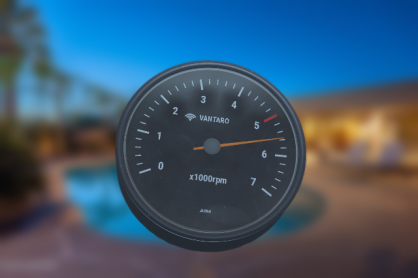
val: 5600 rpm
